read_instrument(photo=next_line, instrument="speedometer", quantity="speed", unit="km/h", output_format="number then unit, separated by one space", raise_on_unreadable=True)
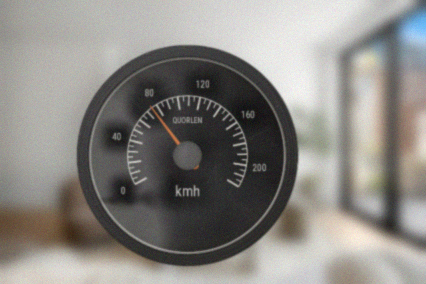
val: 75 km/h
